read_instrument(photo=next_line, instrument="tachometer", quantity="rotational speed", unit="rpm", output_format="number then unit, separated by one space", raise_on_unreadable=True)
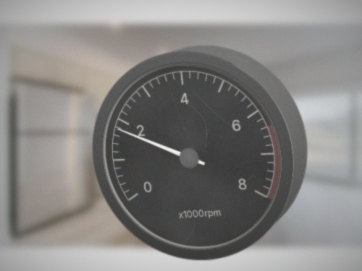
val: 1800 rpm
